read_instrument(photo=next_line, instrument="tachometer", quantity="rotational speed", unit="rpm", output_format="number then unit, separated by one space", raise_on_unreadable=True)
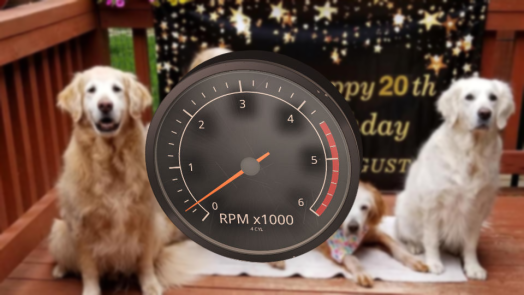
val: 300 rpm
